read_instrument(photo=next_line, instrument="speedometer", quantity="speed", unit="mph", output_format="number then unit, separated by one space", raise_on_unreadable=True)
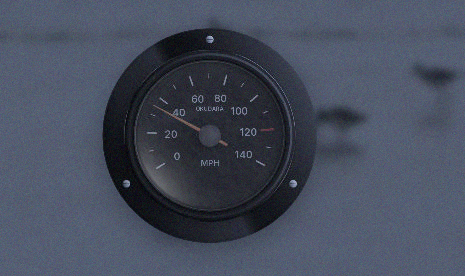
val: 35 mph
